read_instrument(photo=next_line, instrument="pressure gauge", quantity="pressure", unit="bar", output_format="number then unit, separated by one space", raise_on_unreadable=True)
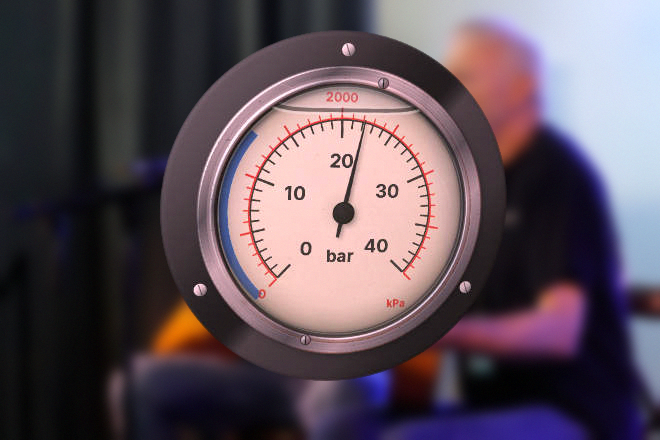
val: 22 bar
